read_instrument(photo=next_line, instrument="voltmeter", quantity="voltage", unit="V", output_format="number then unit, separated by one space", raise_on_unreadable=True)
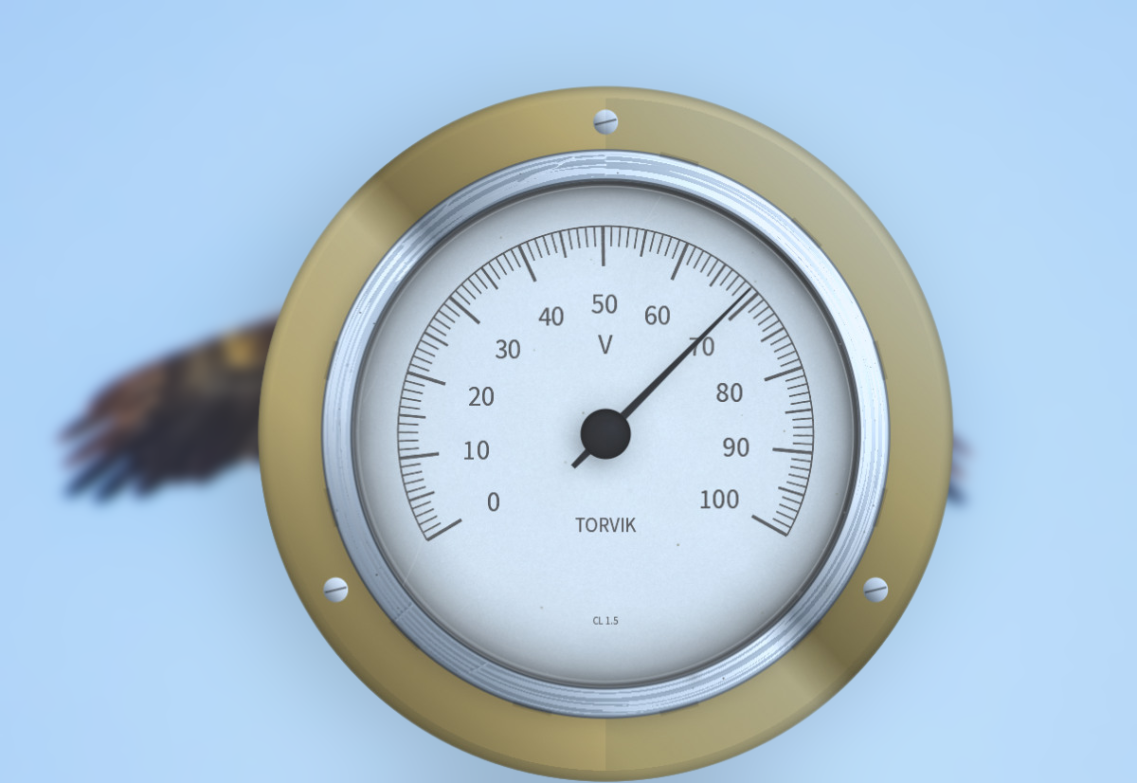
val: 69 V
